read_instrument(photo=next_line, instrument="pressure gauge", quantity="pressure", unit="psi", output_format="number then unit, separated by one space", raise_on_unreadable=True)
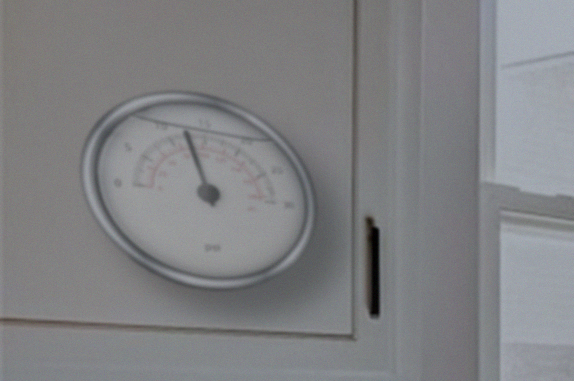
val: 12.5 psi
